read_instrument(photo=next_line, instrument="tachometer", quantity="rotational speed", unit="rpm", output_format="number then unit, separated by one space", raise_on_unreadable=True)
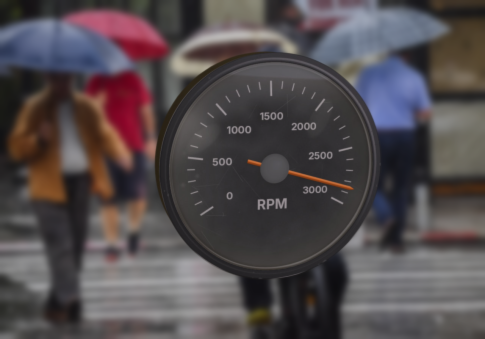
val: 2850 rpm
